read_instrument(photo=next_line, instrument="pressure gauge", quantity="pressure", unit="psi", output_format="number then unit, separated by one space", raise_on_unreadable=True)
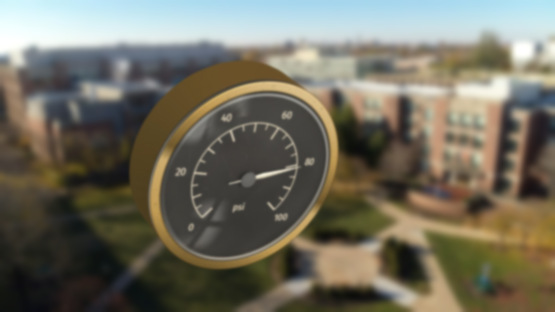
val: 80 psi
